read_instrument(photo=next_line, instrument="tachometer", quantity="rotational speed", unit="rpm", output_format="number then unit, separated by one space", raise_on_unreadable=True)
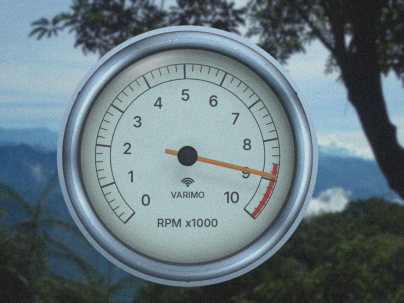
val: 8900 rpm
